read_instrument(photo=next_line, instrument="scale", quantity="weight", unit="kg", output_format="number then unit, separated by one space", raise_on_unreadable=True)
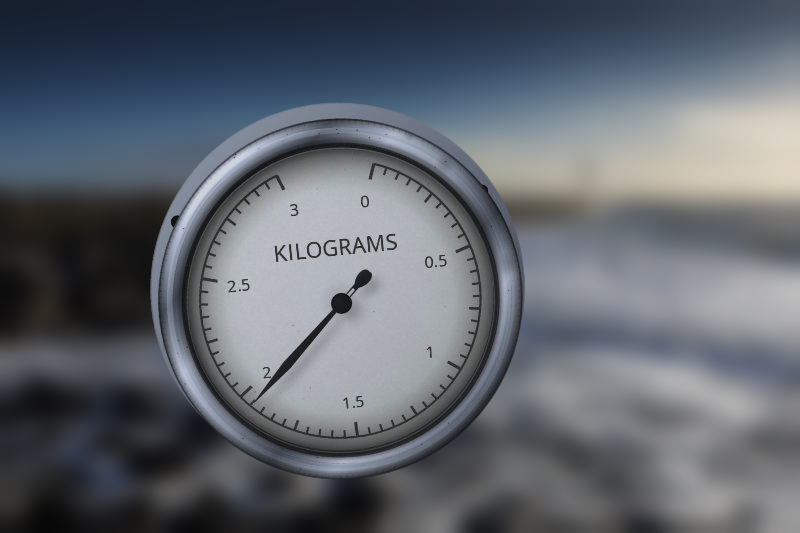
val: 1.95 kg
